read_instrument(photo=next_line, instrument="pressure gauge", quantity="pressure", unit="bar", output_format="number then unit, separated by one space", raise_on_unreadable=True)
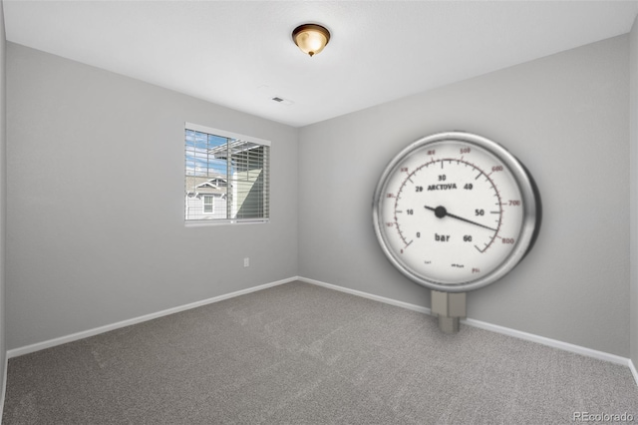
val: 54 bar
